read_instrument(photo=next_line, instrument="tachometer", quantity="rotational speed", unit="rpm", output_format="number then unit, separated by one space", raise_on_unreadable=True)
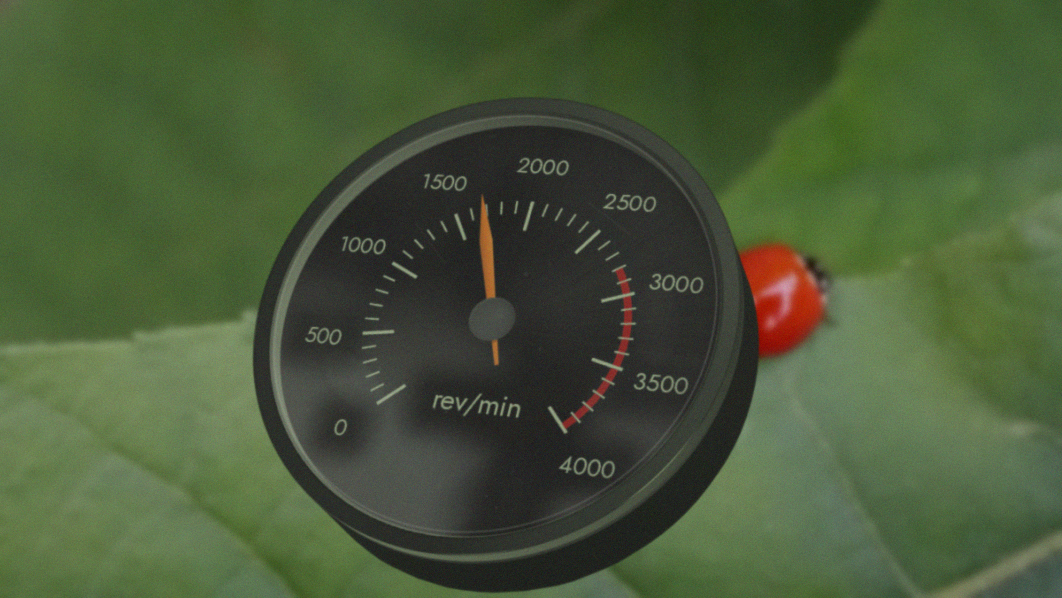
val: 1700 rpm
